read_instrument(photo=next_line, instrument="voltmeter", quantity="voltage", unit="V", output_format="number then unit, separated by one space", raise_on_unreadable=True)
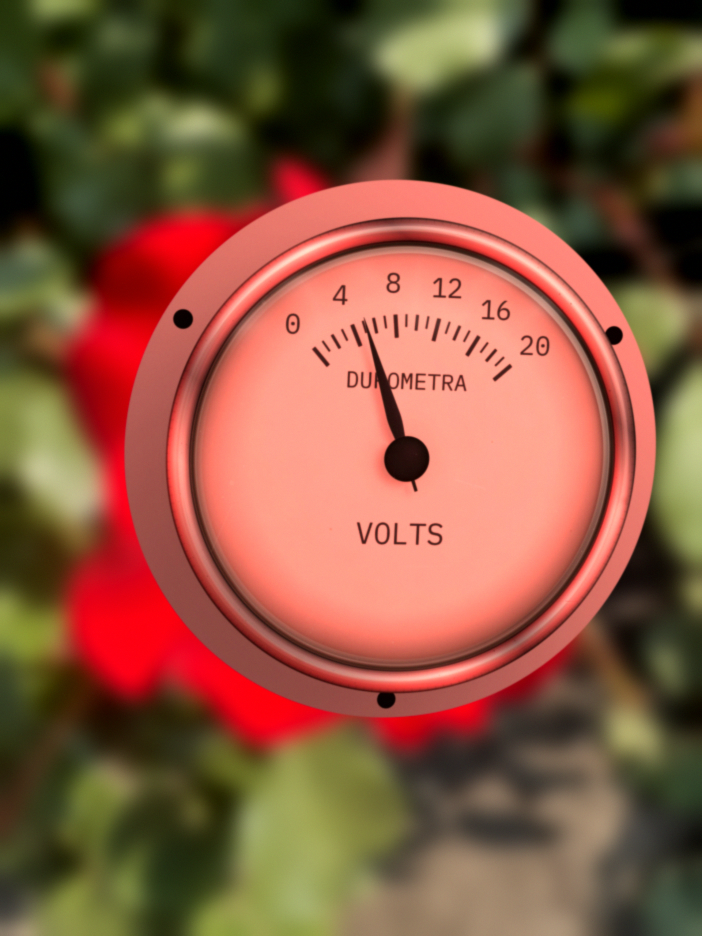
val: 5 V
